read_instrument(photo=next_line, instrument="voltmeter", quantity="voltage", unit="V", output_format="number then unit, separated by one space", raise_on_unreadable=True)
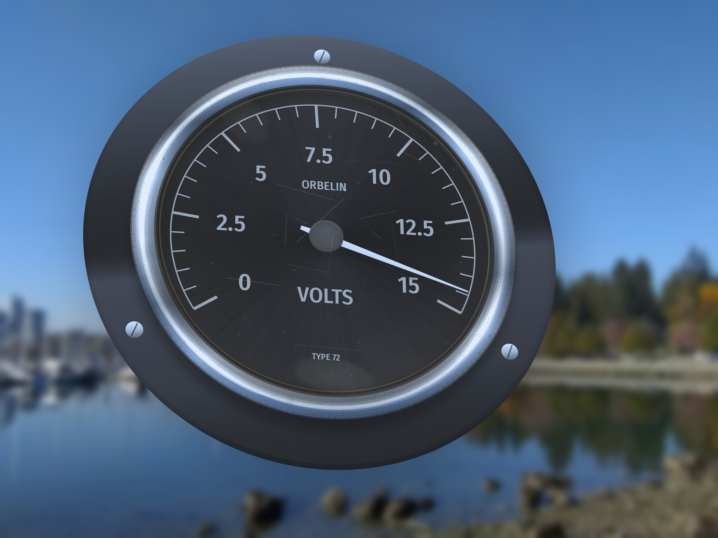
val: 14.5 V
